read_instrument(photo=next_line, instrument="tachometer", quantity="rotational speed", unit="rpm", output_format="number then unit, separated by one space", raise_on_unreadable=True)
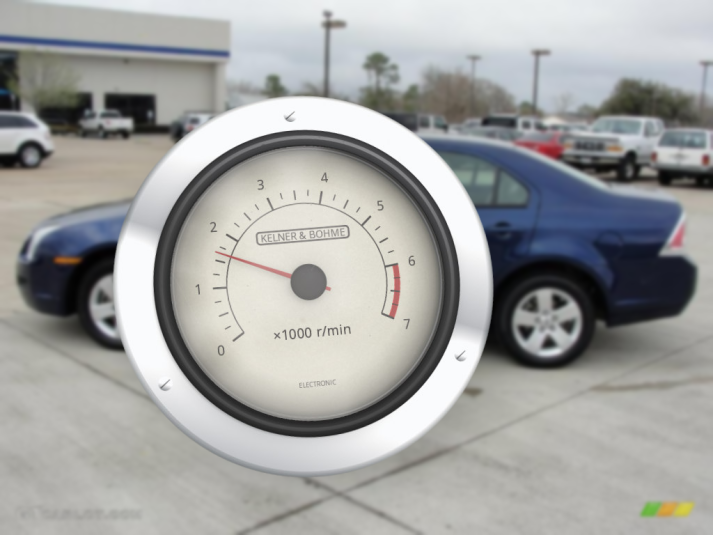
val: 1625 rpm
